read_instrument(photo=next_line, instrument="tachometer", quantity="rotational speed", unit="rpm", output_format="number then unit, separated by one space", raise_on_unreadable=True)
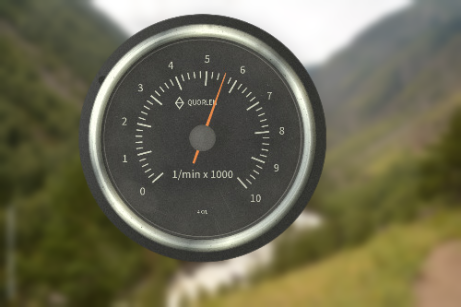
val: 5600 rpm
